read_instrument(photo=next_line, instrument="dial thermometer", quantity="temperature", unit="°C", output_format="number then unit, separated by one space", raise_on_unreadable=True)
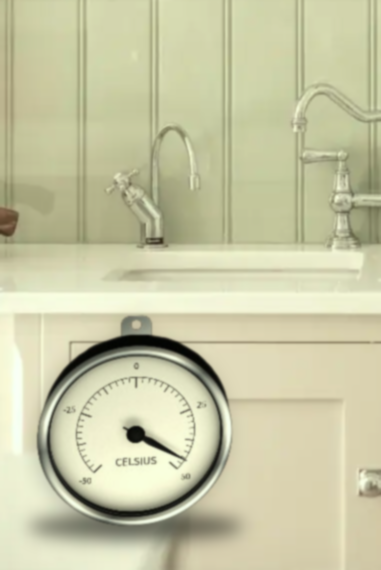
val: 45 °C
